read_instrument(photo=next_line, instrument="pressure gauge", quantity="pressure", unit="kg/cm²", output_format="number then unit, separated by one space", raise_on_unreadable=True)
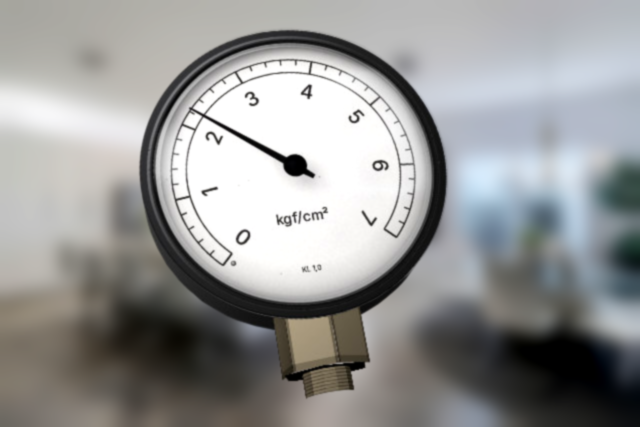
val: 2.2 kg/cm²
